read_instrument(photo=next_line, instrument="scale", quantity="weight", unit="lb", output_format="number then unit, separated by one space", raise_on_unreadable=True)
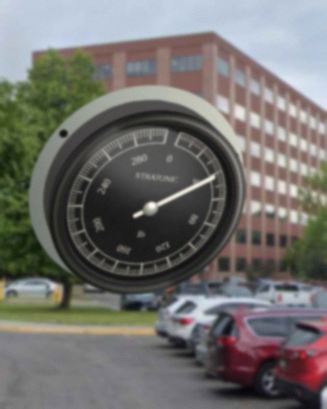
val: 40 lb
